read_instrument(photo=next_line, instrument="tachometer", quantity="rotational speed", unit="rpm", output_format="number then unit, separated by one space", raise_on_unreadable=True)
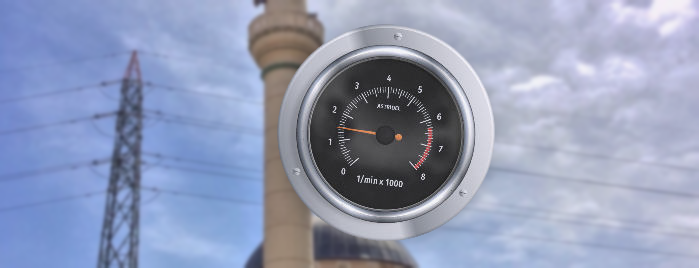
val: 1500 rpm
